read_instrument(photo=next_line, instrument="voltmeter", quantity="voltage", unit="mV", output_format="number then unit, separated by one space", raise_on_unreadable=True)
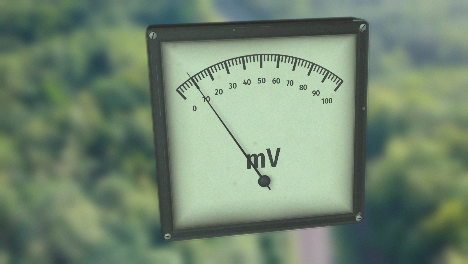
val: 10 mV
